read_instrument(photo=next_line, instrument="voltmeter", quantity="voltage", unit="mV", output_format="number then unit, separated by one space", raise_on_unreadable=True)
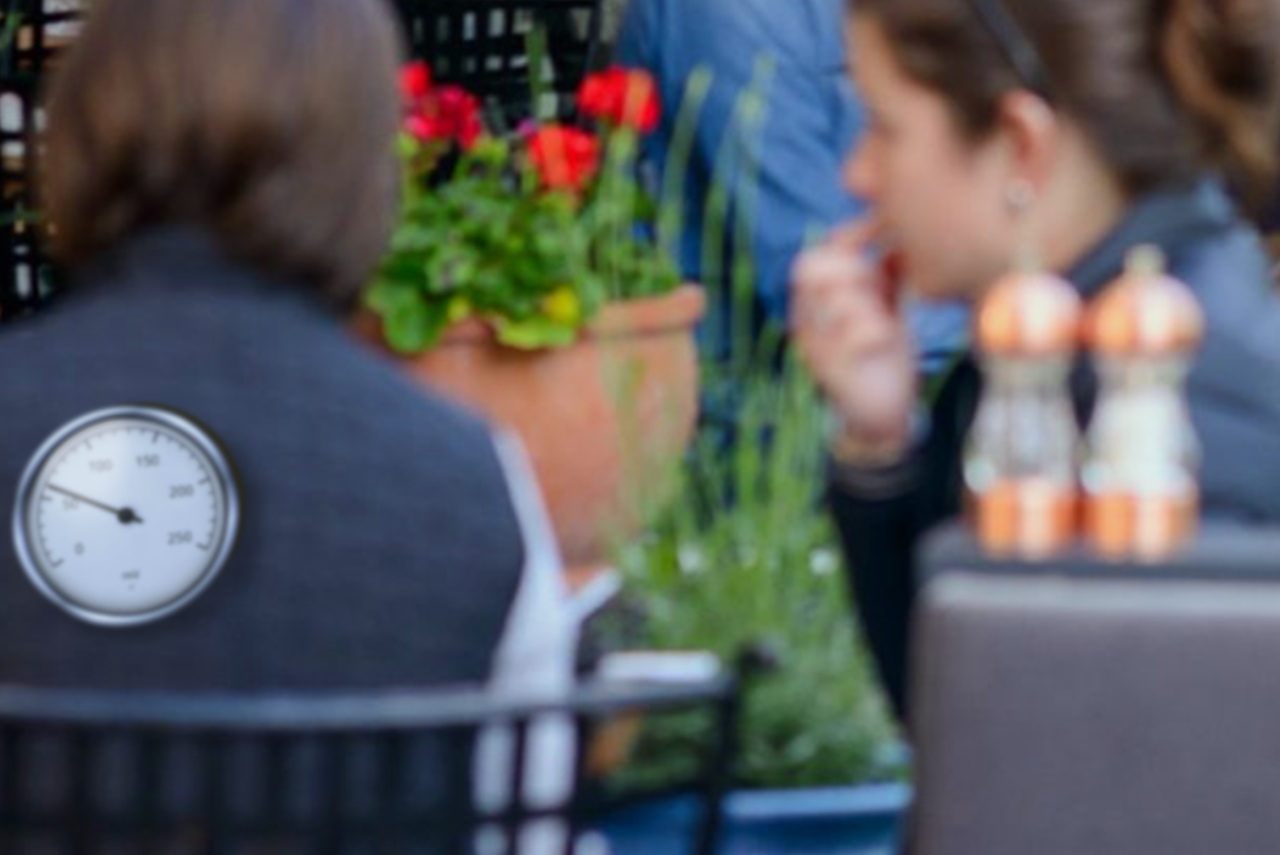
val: 60 mV
